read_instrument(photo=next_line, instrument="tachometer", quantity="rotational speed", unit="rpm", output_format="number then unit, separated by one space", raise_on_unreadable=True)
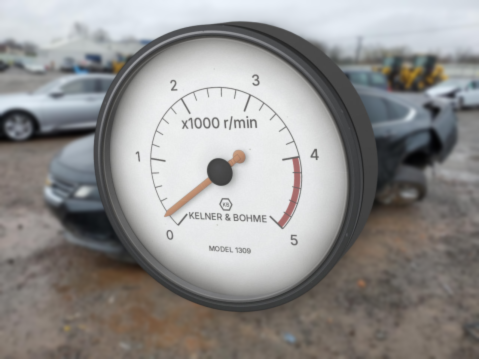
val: 200 rpm
